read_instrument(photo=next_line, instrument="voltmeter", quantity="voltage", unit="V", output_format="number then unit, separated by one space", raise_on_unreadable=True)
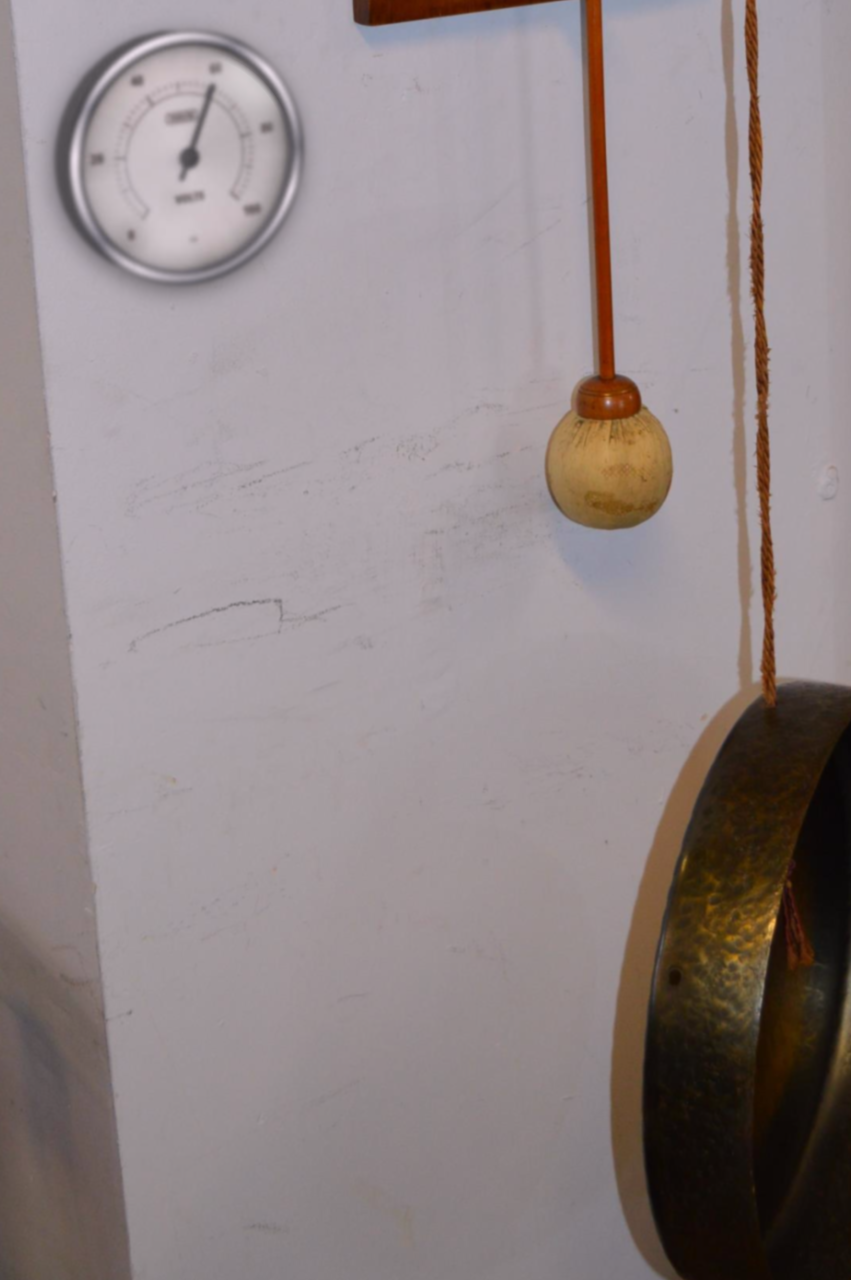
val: 60 V
